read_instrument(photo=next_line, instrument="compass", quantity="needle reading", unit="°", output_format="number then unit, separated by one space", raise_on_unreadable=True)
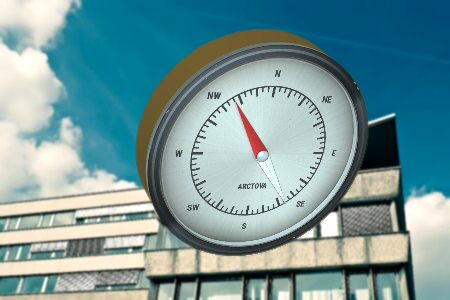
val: 325 °
